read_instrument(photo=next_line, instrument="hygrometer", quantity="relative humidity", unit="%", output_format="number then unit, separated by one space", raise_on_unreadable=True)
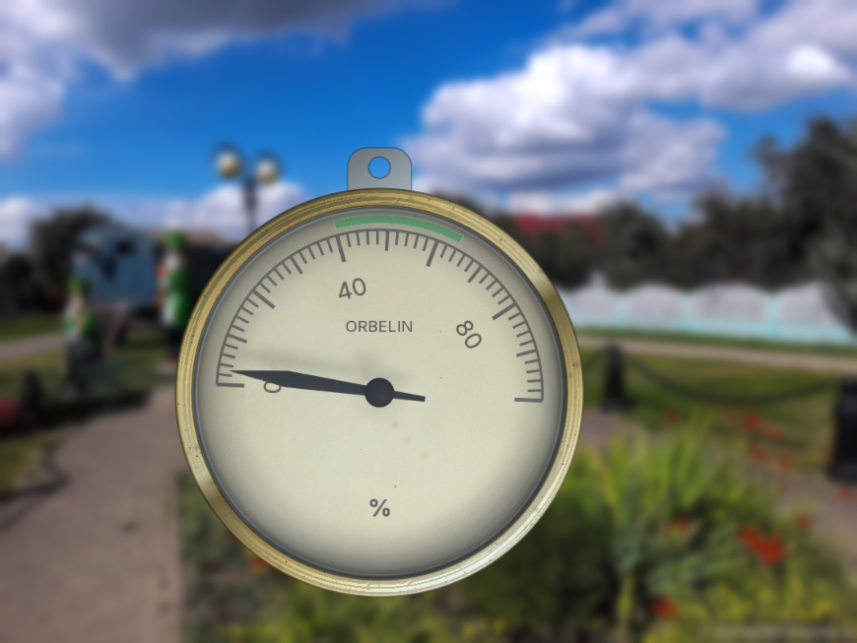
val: 3 %
